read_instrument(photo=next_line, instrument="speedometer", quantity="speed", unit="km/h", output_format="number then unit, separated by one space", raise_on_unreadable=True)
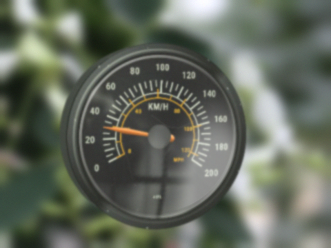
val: 30 km/h
